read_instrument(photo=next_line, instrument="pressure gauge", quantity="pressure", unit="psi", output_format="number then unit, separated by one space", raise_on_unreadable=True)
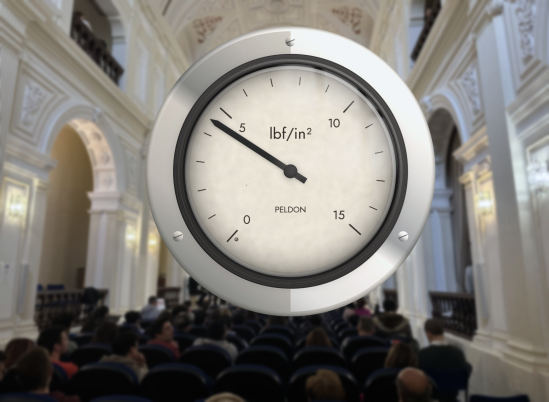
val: 4.5 psi
